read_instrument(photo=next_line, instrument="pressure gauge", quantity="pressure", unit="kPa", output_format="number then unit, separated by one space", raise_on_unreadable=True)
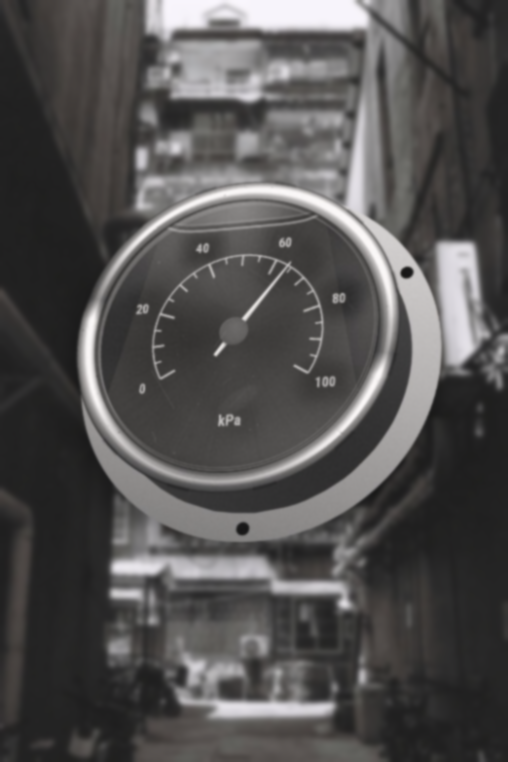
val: 65 kPa
